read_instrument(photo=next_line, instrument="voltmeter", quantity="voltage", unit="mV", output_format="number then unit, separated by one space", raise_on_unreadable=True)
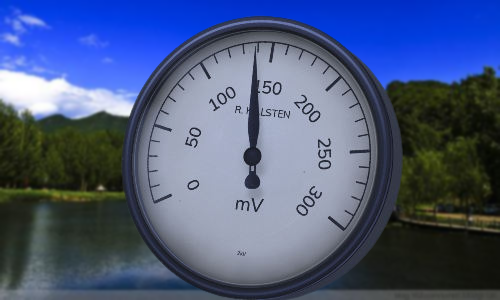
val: 140 mV
